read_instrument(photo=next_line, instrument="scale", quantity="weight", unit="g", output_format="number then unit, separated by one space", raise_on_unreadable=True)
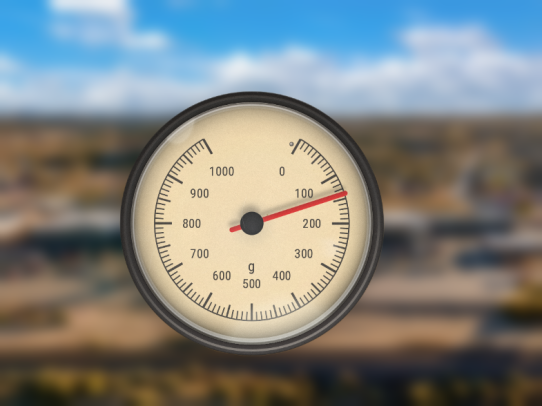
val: 140 g
